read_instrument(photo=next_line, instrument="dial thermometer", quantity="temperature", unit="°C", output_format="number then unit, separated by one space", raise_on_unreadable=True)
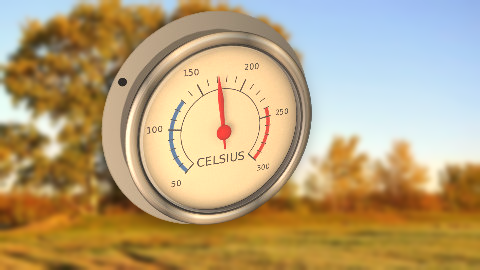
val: 170 °C
